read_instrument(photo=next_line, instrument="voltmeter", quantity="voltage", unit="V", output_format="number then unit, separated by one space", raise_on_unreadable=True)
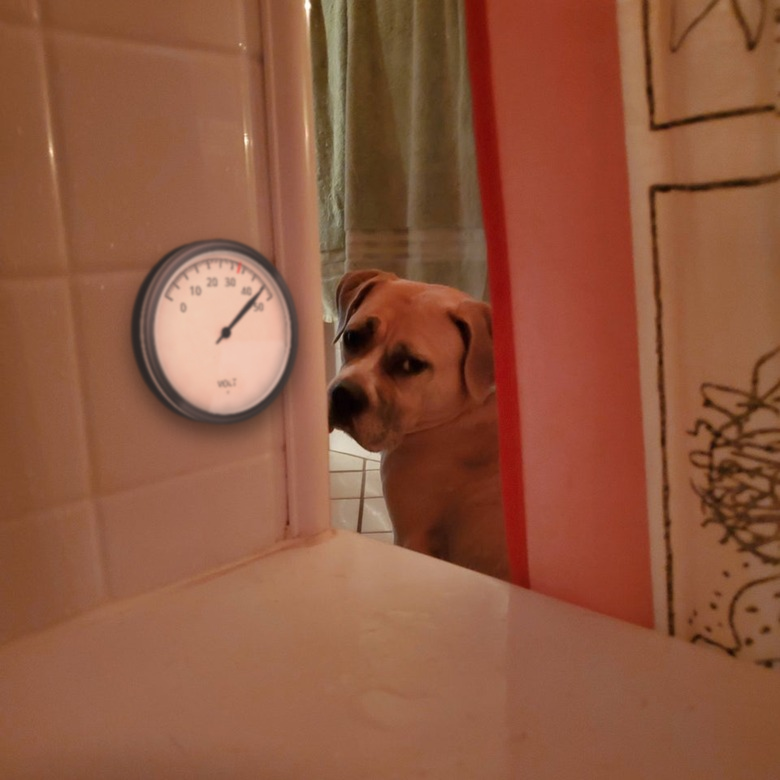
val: 45 V
